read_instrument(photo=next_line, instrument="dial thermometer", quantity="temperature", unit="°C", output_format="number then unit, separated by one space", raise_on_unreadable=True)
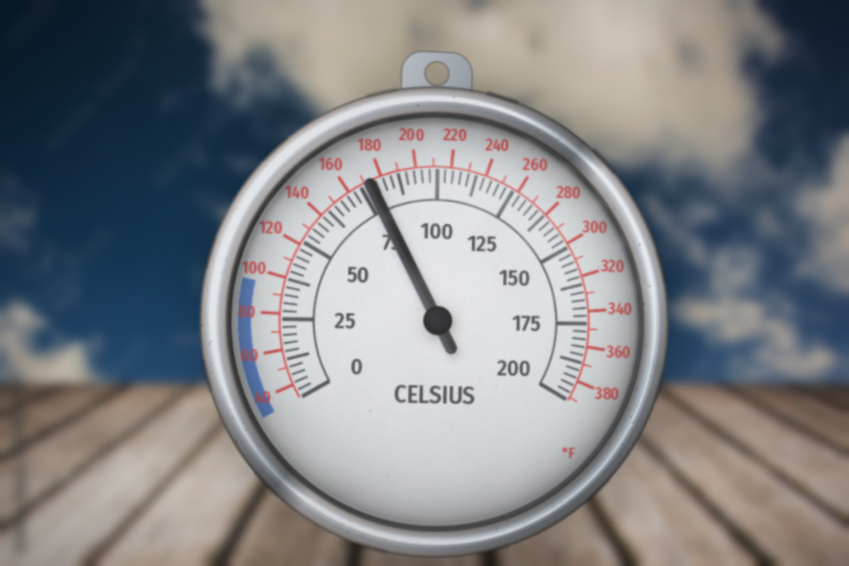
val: 77.5 °C
